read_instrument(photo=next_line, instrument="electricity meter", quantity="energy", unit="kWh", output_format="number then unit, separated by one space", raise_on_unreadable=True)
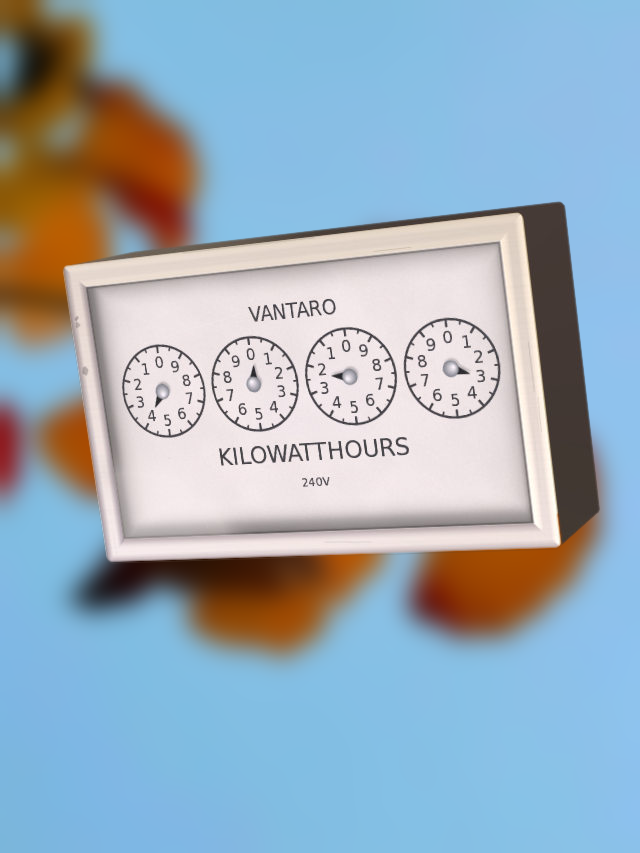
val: 4023 kWh
